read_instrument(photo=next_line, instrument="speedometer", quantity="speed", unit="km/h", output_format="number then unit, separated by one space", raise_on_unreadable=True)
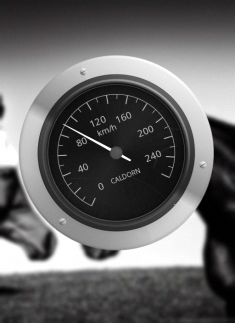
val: 90 km/h
